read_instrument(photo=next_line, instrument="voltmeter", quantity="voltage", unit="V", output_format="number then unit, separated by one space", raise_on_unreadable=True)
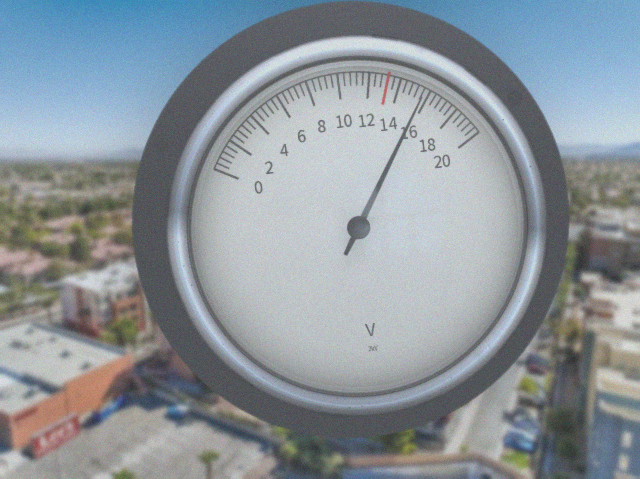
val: 15.6 V
